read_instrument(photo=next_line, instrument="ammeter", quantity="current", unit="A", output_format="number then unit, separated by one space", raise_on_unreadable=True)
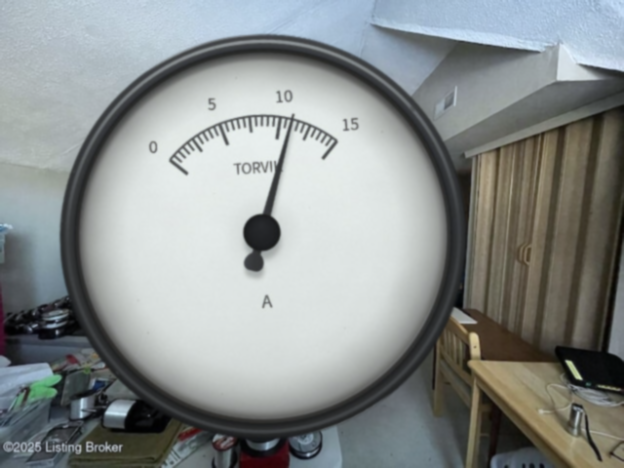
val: 11 A
